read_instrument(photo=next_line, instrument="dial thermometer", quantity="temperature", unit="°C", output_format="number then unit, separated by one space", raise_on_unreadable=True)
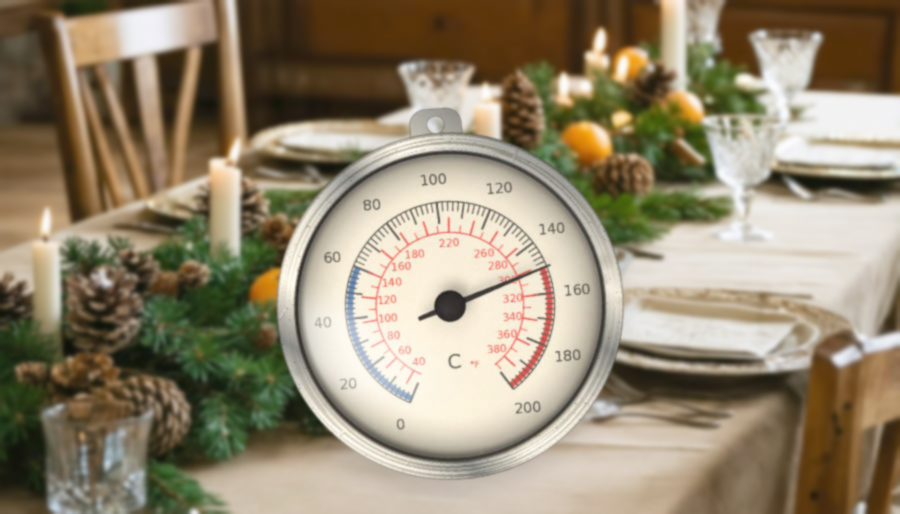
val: 150 °C
